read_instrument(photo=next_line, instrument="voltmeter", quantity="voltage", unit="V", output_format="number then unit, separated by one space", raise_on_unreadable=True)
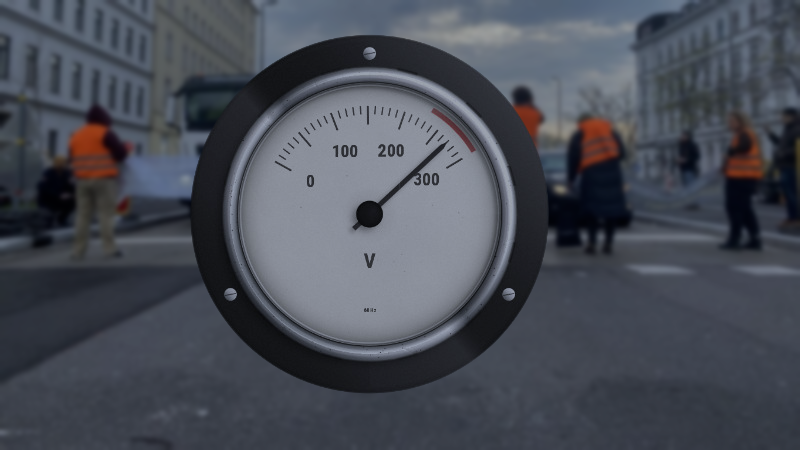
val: 270 V
